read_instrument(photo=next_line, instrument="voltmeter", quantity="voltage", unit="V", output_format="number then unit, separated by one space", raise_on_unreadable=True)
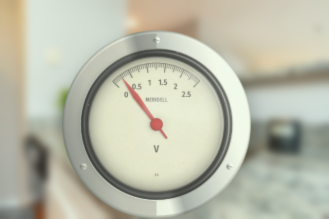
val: 0.25 V
